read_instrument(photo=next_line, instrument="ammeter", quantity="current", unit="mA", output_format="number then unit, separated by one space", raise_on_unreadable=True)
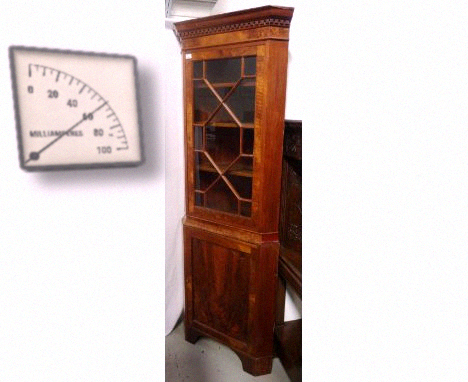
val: 60 mA
